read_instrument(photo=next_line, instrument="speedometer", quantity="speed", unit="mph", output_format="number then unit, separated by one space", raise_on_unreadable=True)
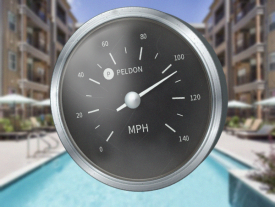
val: 105 mph
